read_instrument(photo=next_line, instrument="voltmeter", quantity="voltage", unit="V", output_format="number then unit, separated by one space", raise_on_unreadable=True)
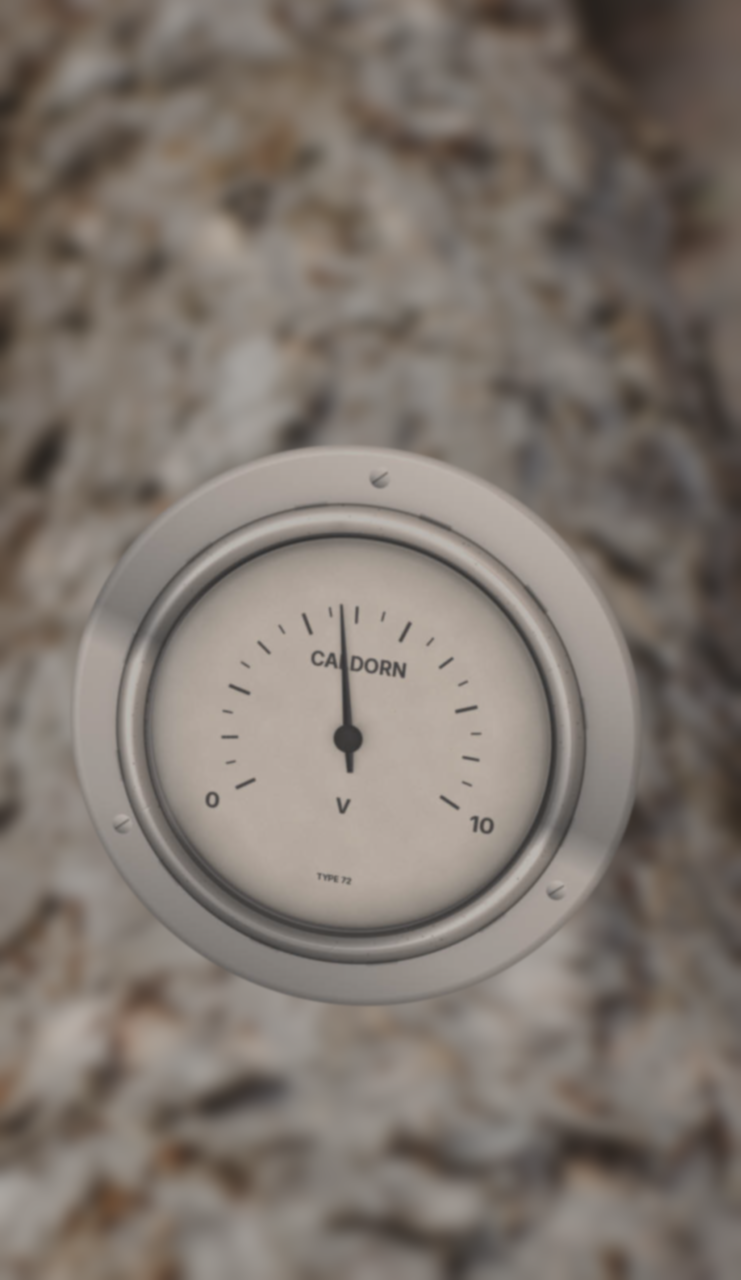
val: 4.75 V
